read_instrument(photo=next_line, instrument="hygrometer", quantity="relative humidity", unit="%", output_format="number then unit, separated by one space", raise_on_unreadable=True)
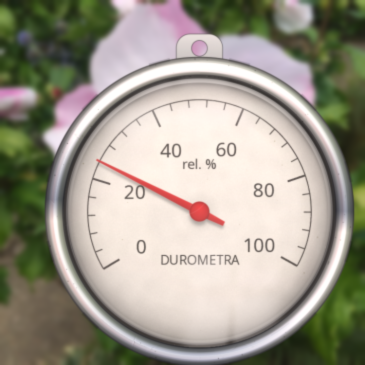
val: 24 %
